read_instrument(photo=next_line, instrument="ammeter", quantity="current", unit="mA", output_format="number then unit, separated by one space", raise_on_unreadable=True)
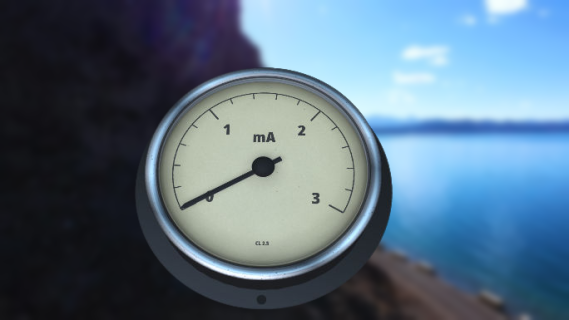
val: 0 mA
